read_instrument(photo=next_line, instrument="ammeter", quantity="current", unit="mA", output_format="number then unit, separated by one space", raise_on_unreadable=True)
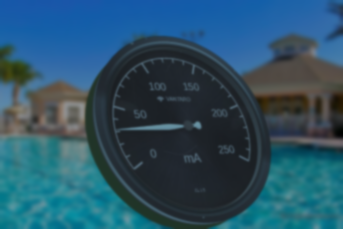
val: 30 mA
